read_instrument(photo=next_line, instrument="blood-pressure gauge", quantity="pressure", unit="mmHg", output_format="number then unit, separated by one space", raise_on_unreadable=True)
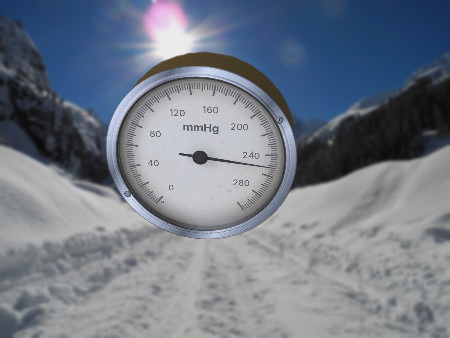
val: 250 mmHg
